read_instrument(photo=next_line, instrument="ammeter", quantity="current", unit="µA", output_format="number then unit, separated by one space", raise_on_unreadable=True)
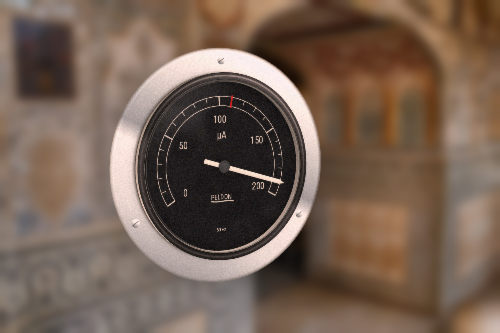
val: 190 µA
